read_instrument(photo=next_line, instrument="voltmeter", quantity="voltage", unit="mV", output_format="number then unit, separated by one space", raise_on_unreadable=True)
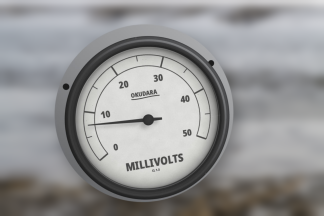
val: 7.5 mV
